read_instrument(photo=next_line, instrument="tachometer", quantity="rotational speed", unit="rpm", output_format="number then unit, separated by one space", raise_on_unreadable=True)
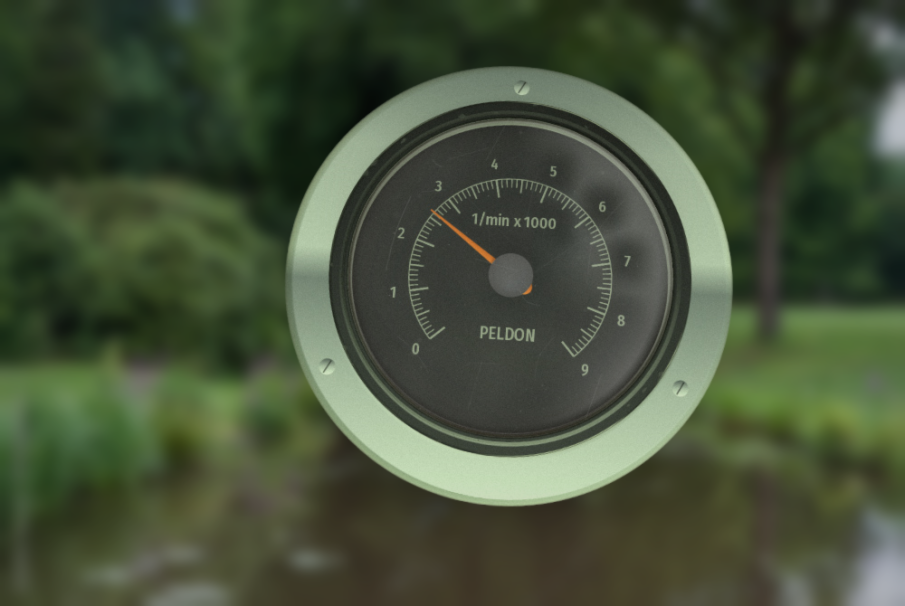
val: 2600 rpm
